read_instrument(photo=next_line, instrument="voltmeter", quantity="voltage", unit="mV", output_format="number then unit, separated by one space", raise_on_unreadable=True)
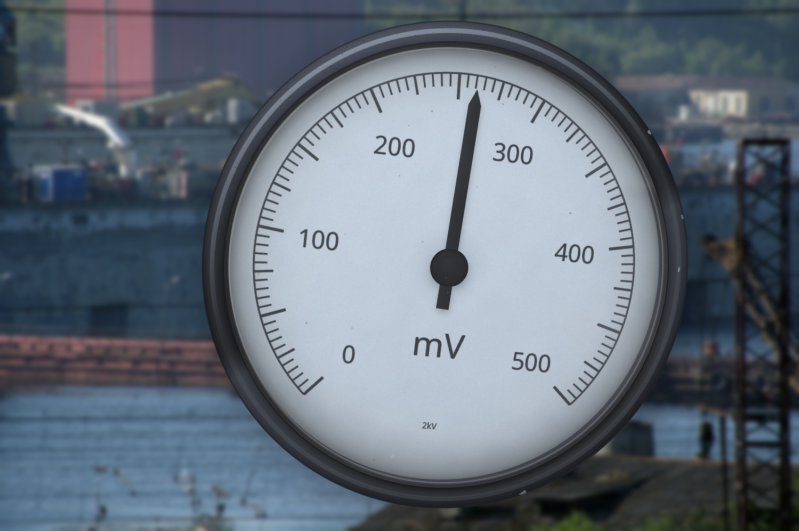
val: 260 mV
